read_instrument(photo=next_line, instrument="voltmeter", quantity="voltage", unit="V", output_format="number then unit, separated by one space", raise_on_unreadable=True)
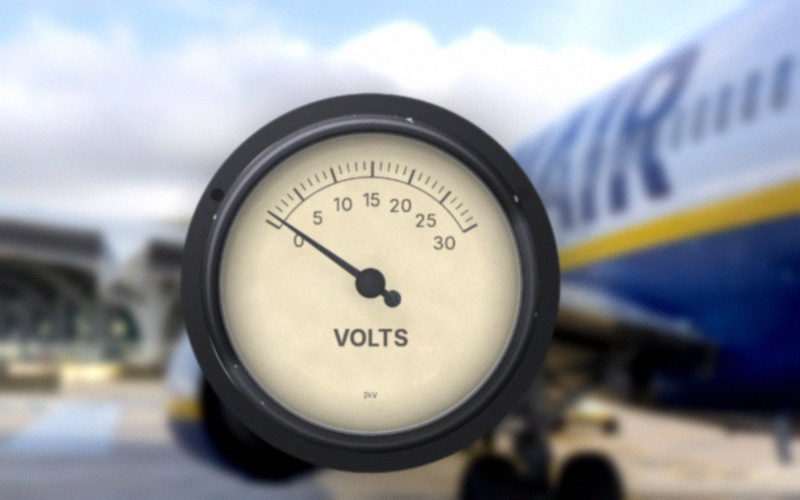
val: 1 V
